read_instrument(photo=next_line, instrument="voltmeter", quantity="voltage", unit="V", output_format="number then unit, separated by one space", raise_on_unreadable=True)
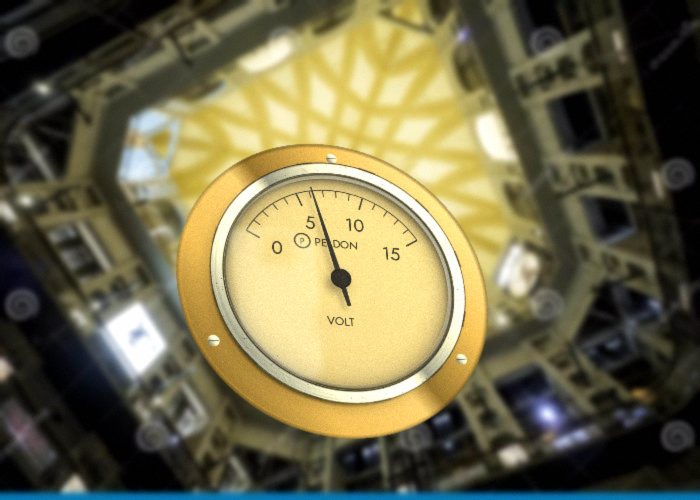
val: 6 V
